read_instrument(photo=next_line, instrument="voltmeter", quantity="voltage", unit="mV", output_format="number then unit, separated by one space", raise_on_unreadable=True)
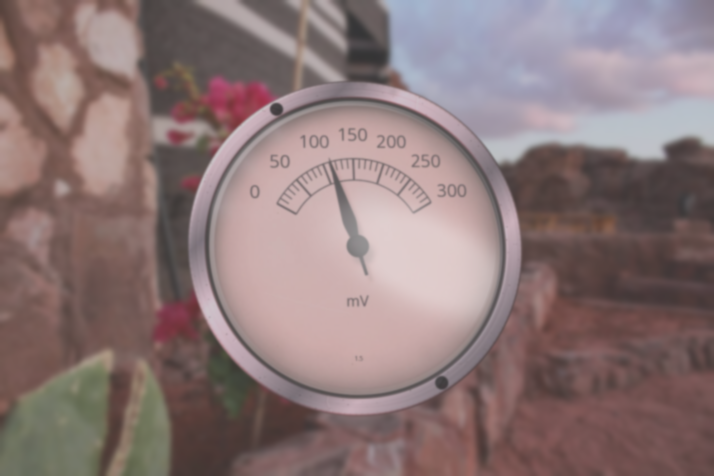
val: 110 mV
